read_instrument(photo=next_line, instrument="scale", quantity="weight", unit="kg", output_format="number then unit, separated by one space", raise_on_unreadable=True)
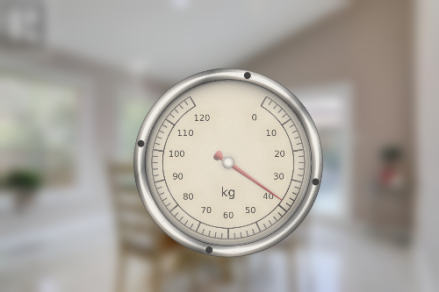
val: 38 kg
